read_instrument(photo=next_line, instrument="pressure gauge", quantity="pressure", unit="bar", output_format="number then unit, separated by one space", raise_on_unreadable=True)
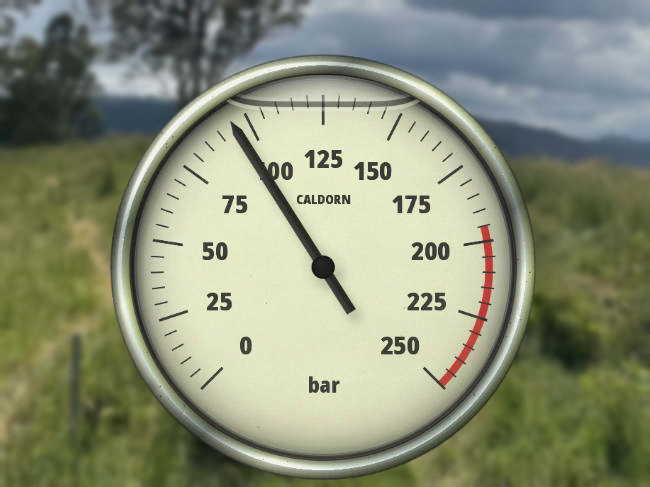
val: 95 bar
